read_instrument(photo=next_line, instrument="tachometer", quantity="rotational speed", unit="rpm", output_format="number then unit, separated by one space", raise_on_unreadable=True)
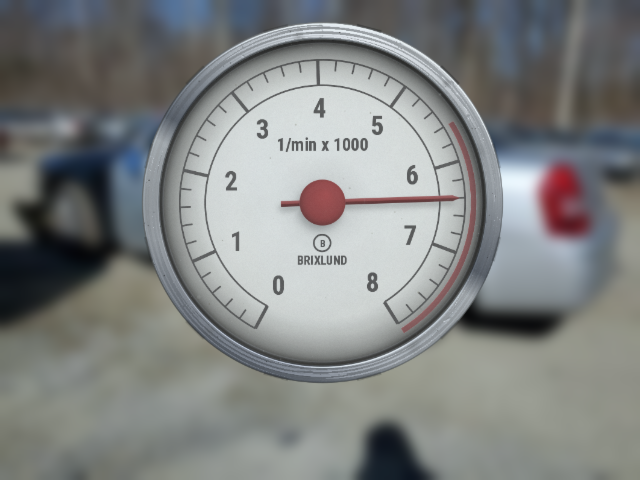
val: 6400 rpm
